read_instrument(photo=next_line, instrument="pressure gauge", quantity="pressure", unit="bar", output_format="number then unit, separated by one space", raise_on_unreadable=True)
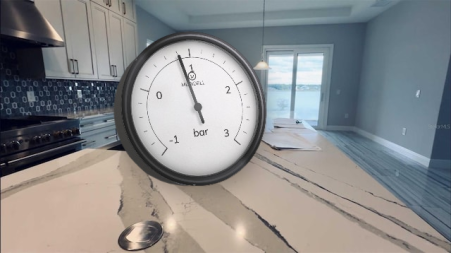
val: 0.8 bar
